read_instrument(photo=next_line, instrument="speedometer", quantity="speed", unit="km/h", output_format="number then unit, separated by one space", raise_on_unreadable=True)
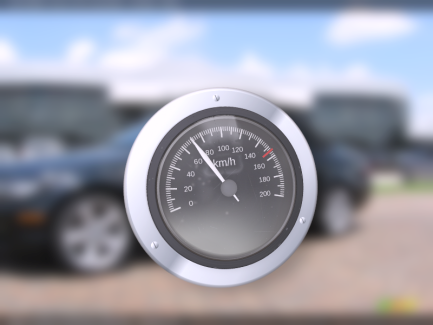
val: 70 km/h
